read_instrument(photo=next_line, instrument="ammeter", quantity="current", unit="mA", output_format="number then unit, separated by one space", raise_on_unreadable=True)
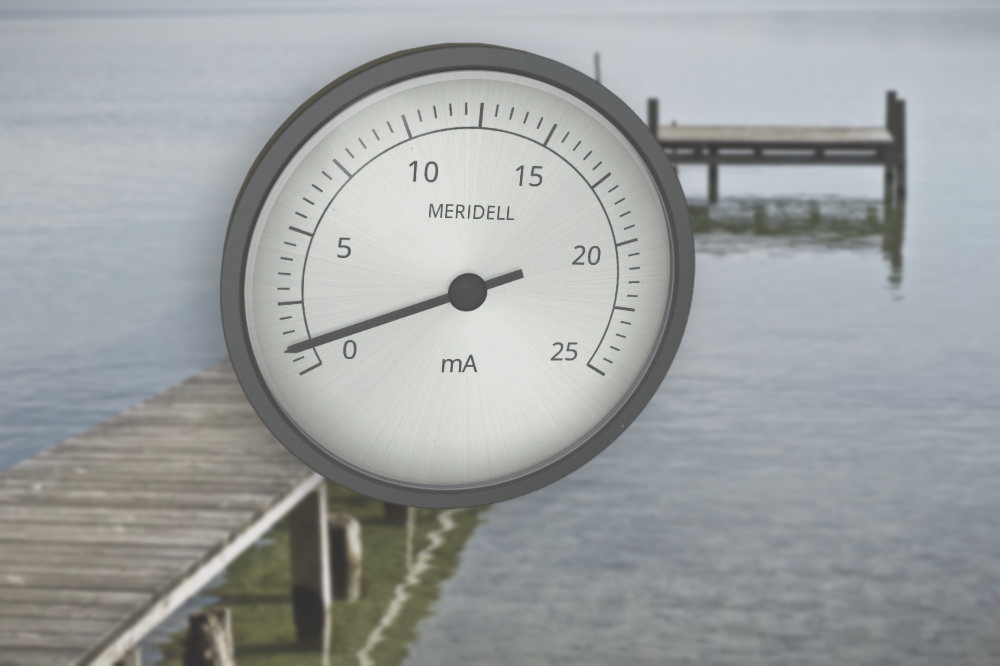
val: 1 mA
